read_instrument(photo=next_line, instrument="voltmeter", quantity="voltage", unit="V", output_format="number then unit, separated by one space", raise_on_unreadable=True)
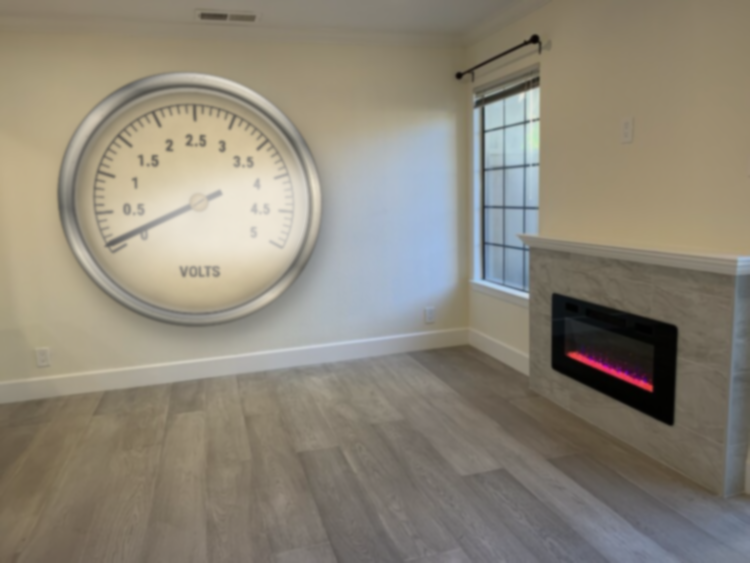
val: 0.1 V
